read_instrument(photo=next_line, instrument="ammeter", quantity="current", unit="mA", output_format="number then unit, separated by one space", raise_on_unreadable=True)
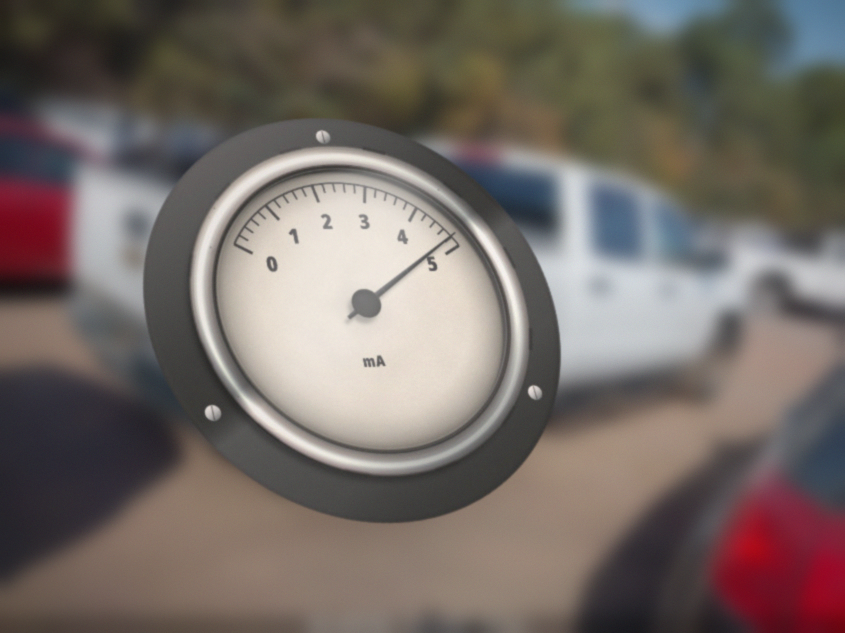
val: 4.8 mA
